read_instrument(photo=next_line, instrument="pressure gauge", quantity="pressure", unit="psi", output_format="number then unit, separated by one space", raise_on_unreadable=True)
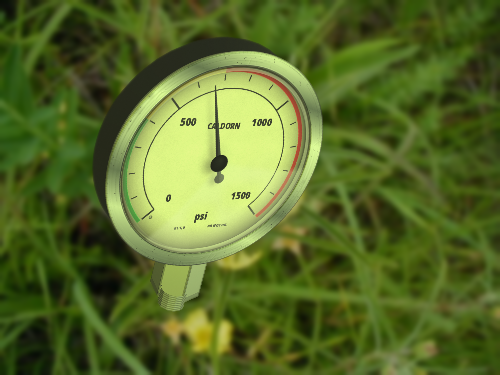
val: 650 psi
